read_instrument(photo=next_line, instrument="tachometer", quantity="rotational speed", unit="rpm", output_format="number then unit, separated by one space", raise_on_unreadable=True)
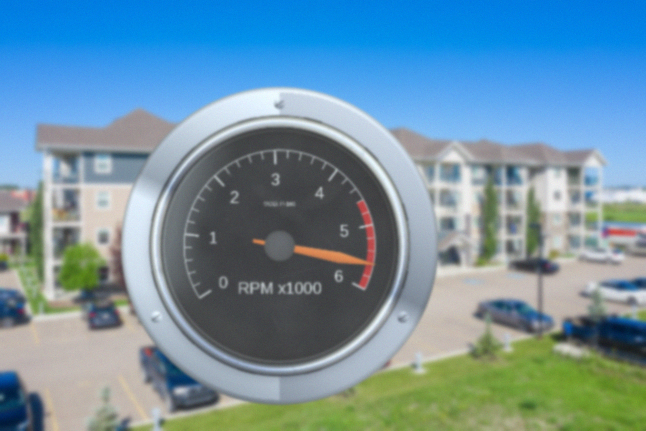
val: 5600 rpm
